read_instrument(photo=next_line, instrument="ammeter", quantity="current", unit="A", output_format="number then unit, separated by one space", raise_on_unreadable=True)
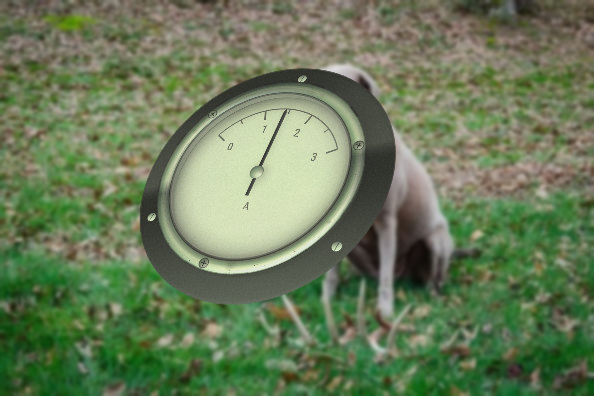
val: 1.5 A
